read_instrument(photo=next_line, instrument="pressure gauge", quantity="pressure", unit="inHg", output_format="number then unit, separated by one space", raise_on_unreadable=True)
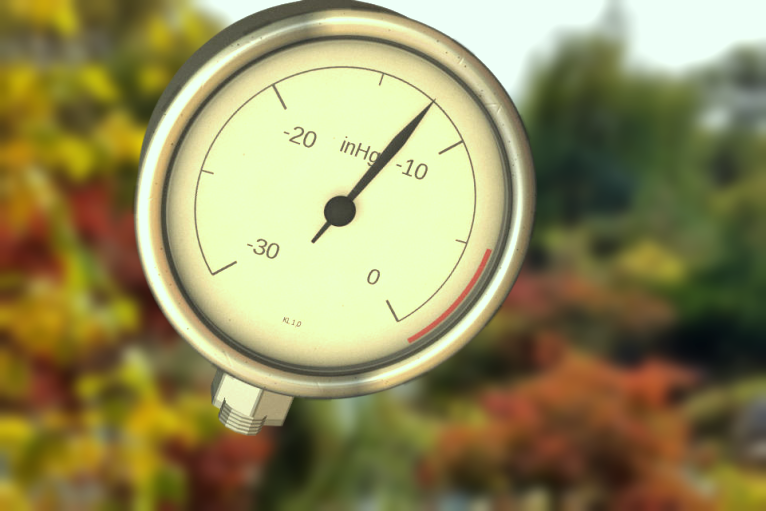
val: -12.5 inHg
